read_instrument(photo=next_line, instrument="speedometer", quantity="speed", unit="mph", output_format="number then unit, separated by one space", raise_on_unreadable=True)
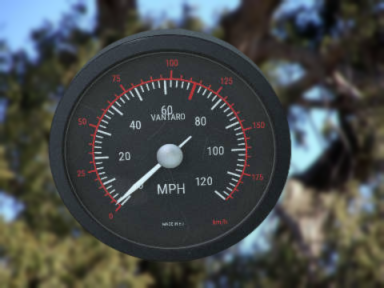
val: 2 mph
